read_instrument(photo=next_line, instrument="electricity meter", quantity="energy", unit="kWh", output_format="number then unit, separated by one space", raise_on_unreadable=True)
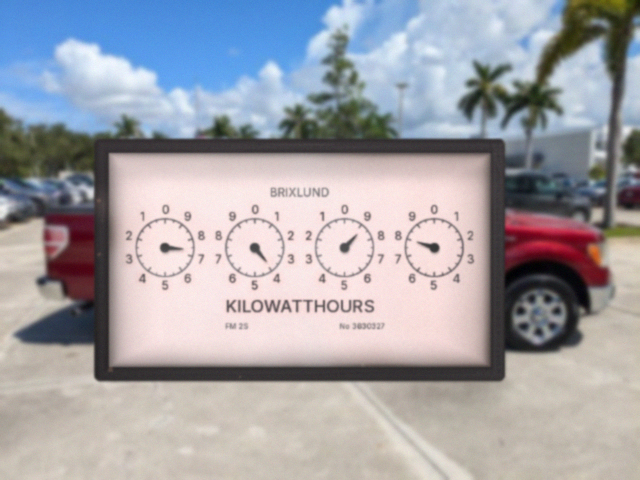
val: 7388 kWh
